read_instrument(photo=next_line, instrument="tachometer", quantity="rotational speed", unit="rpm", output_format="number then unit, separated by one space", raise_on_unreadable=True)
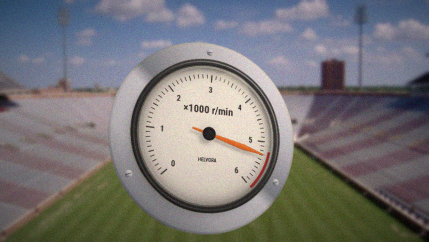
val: 5300 rpm
